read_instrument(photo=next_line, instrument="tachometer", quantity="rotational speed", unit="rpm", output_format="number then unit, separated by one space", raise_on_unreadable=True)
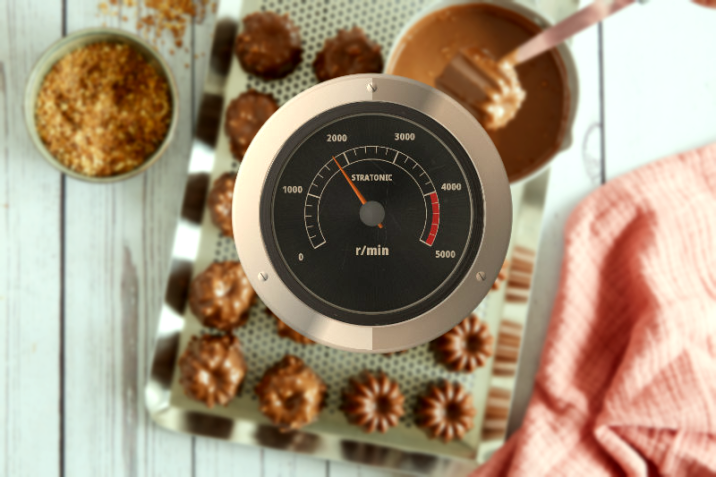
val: 1800 rpm
